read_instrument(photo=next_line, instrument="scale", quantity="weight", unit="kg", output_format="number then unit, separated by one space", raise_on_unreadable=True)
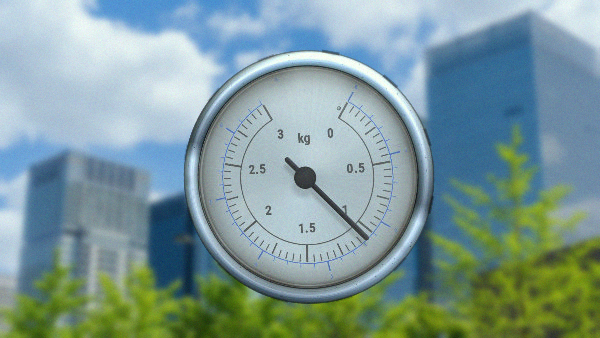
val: 1.05 kg
